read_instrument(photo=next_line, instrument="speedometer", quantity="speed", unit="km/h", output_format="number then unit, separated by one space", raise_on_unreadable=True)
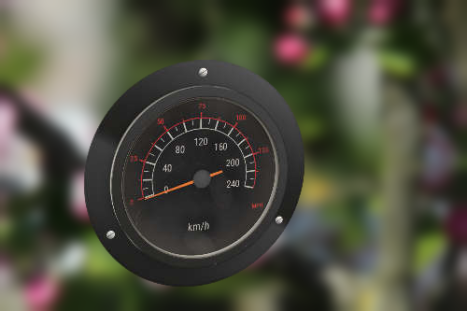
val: 0 km/h
